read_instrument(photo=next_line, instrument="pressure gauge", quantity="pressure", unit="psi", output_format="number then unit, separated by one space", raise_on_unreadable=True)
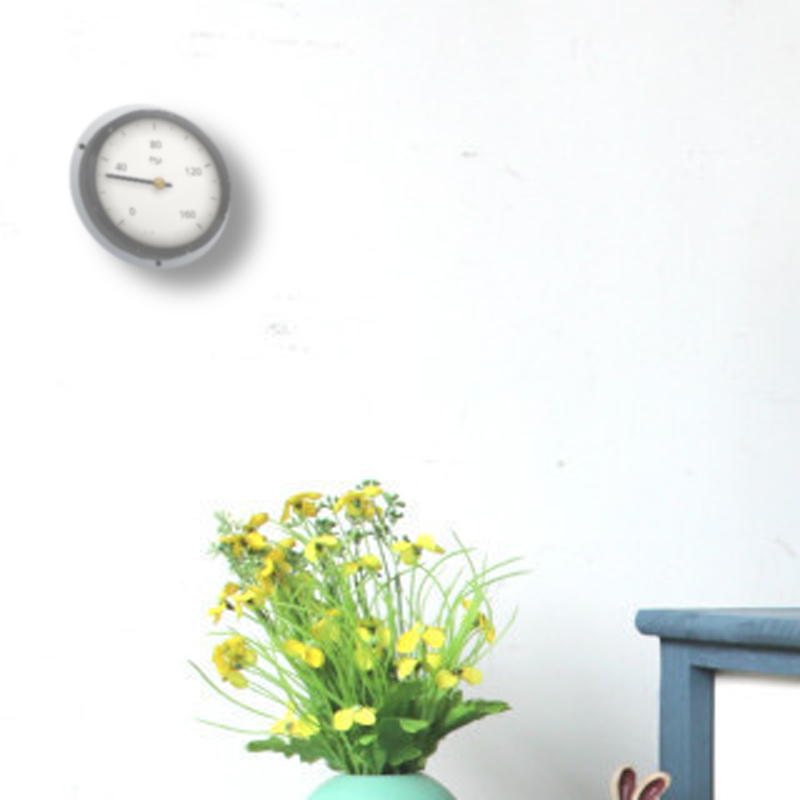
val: 30 psi
